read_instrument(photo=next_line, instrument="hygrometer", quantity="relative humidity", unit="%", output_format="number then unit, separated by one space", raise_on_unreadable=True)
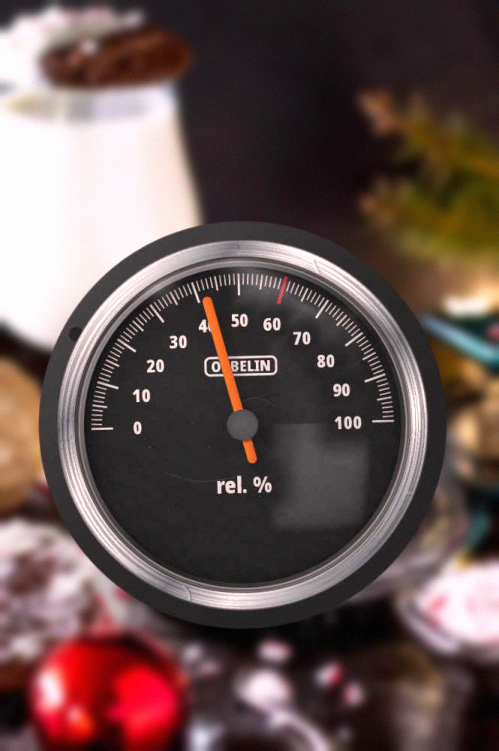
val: 42 %
